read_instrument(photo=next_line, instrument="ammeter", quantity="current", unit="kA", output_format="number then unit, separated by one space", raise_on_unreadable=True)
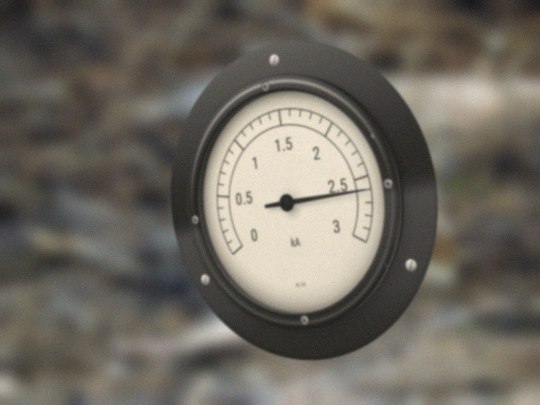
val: 2.6 kA
